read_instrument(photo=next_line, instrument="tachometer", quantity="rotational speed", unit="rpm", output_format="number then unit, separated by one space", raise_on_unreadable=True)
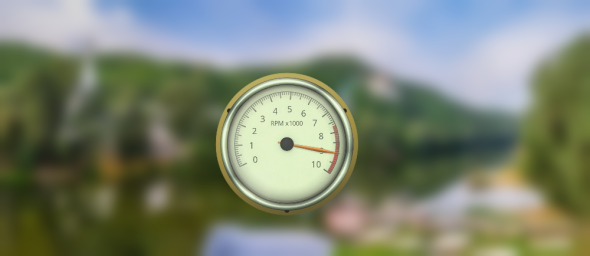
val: 9000 rpm
